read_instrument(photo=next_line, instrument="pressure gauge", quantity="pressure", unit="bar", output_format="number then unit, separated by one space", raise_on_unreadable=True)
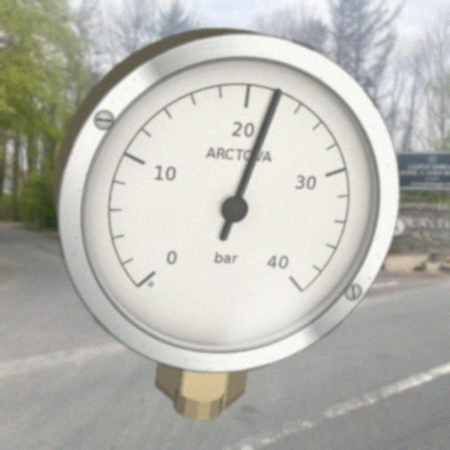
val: 22 bar
